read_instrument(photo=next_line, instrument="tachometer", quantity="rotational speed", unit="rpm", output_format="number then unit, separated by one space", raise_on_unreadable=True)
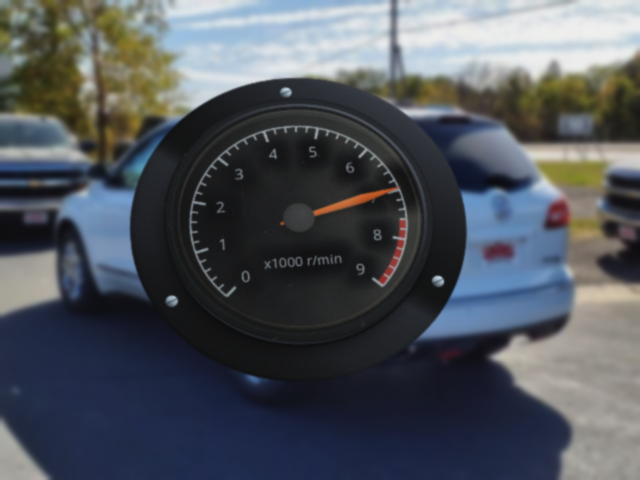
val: 7000 rpm
